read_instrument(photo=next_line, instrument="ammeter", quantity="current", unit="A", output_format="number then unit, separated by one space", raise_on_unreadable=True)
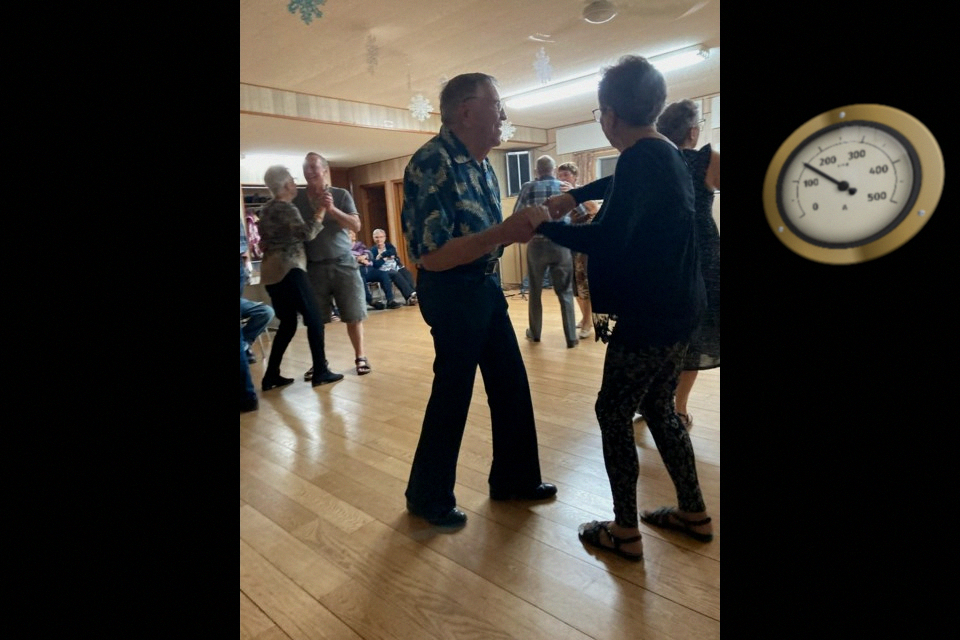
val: 150 A
